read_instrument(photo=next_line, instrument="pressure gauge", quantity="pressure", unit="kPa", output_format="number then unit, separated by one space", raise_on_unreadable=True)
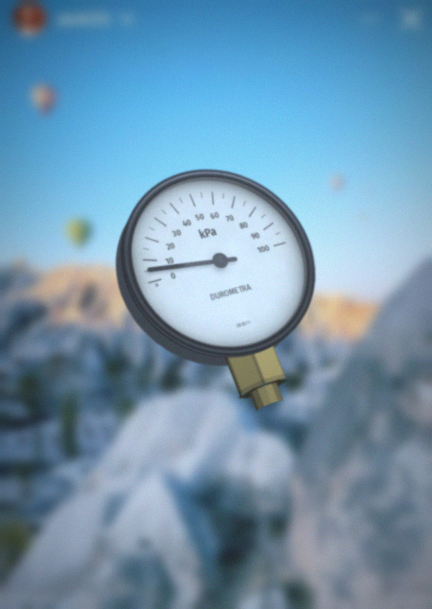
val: 5 kPa
